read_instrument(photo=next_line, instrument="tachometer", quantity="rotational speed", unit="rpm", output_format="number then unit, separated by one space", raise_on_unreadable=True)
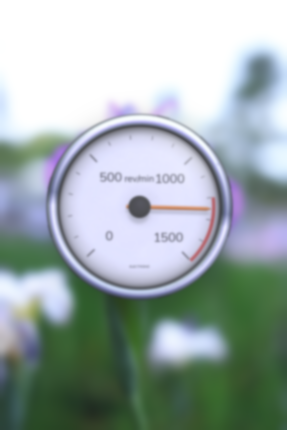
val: 1250 rpm
